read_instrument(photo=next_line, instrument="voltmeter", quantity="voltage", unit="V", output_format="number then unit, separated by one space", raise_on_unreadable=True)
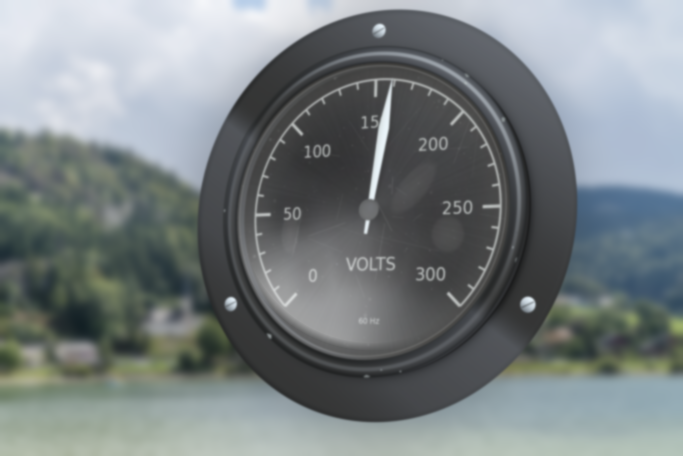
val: 160 V
